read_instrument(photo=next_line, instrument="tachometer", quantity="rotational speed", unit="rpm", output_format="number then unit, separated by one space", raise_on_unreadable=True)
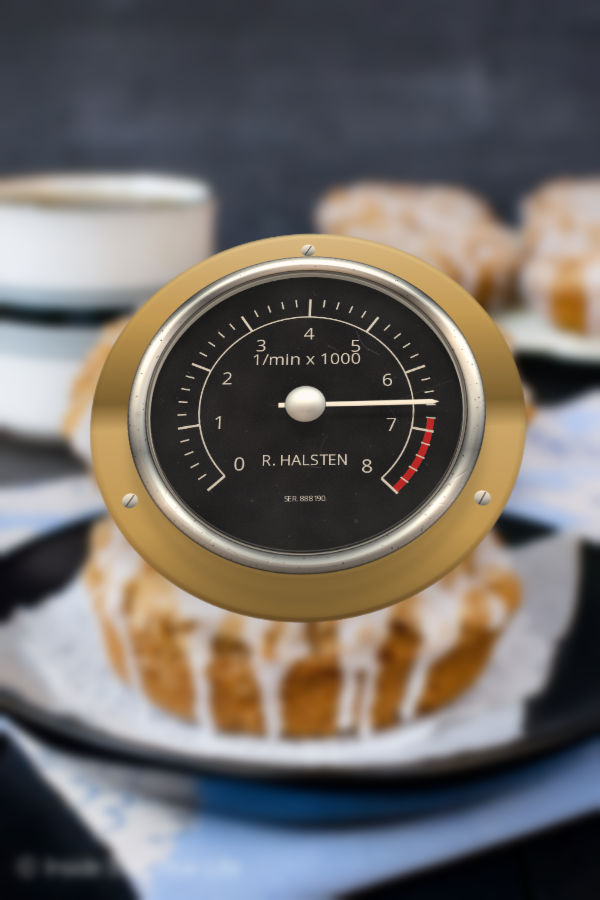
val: 6600 rpm
